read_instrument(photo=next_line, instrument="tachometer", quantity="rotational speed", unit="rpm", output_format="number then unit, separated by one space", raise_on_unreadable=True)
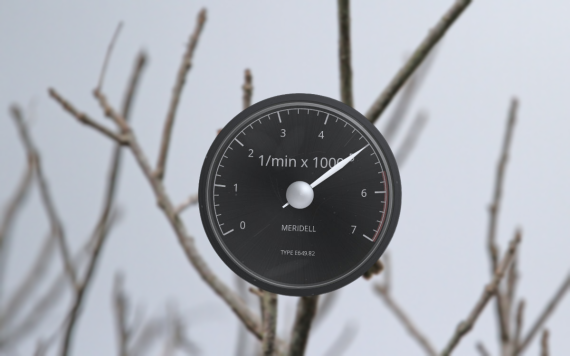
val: 5000 rpm
